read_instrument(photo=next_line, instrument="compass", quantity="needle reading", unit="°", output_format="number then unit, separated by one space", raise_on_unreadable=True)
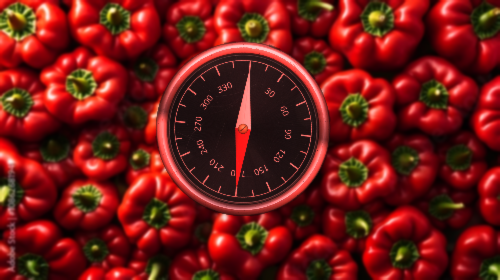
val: 180 °
